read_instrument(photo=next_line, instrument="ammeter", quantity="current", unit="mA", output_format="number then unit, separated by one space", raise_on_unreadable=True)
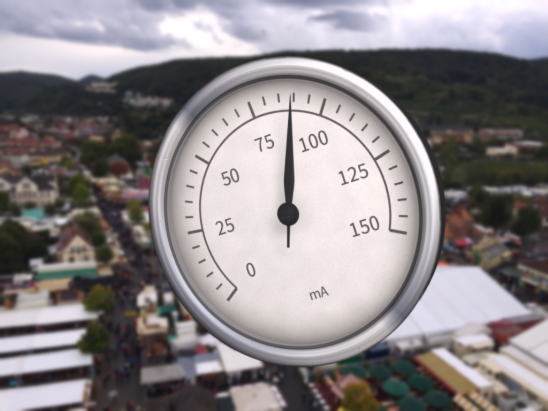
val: 90 mA
